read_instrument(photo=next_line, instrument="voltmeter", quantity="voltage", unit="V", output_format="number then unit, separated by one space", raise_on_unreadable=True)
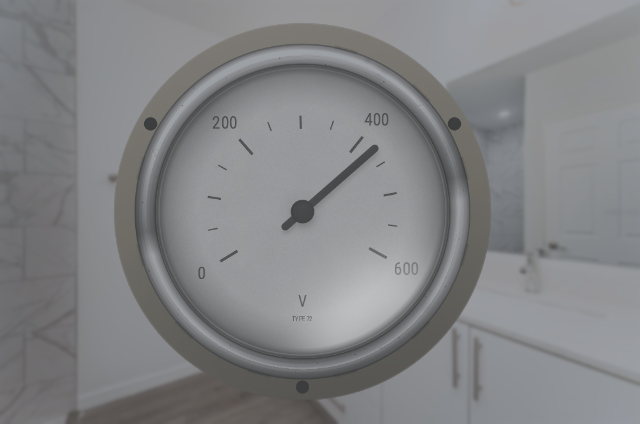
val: 425 V
